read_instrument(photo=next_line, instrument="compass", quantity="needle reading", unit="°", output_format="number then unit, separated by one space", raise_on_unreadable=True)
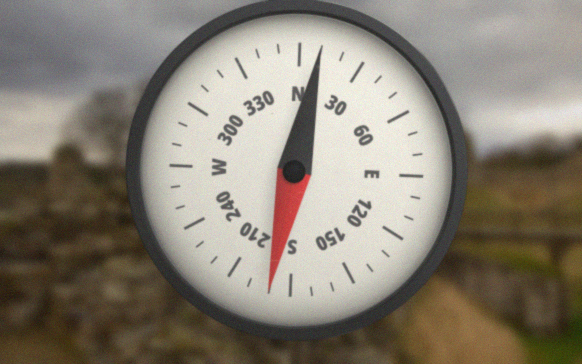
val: 190 °
